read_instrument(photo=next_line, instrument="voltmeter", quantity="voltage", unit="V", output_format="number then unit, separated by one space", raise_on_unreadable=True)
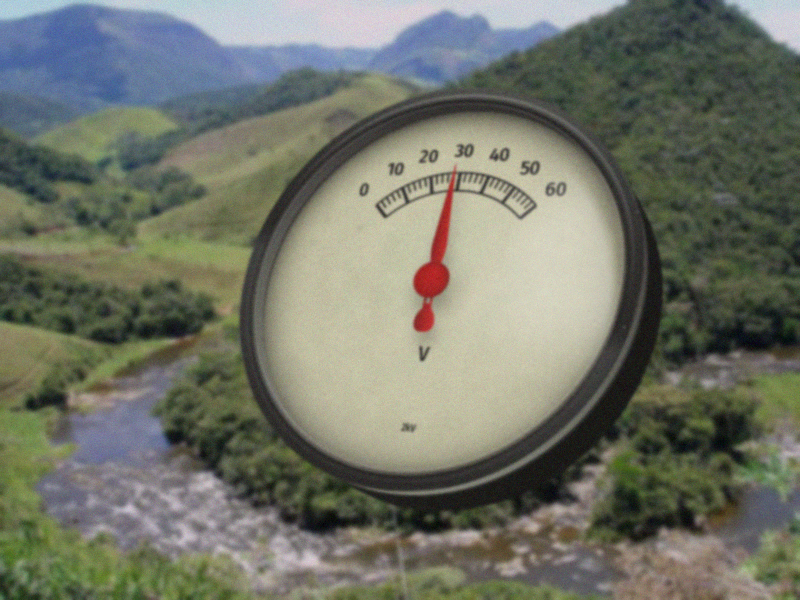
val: 30 V
